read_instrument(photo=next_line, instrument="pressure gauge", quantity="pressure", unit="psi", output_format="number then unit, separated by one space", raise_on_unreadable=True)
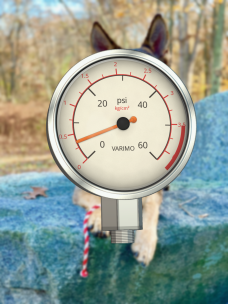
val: 5 psi
